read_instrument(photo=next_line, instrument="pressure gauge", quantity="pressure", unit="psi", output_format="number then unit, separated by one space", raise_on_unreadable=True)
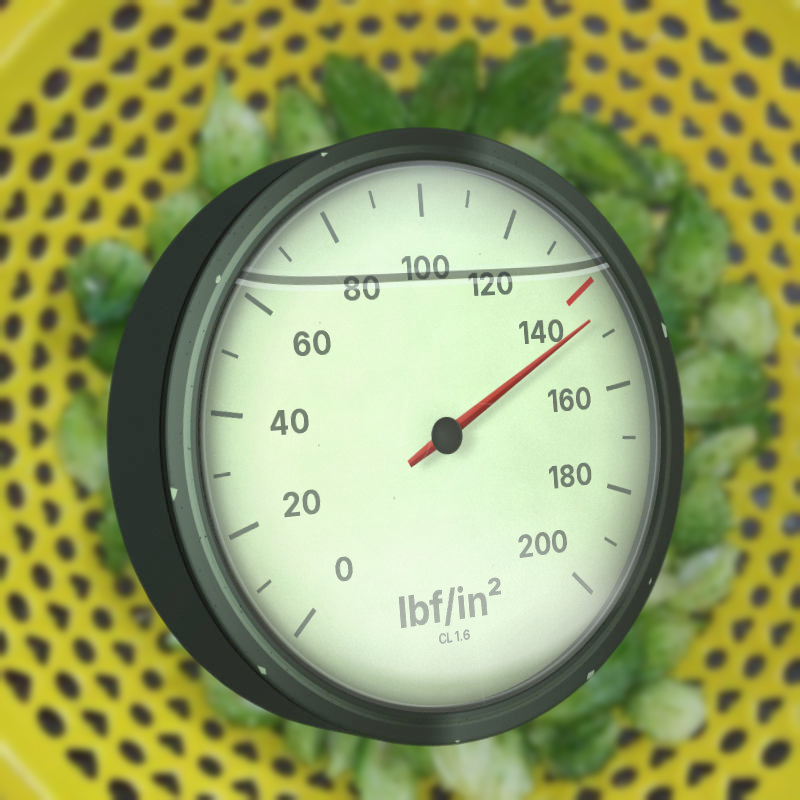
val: 145 psi
